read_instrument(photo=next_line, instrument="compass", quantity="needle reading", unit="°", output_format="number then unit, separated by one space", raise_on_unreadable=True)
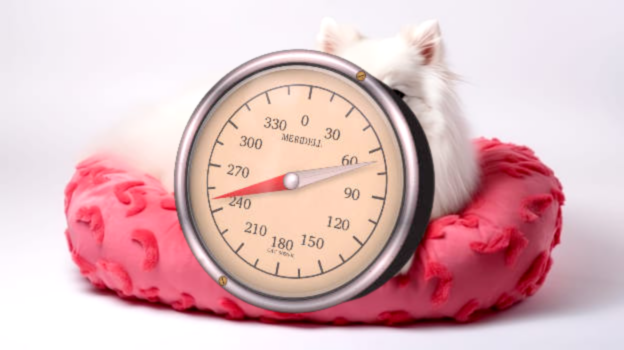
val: 247.5 °
